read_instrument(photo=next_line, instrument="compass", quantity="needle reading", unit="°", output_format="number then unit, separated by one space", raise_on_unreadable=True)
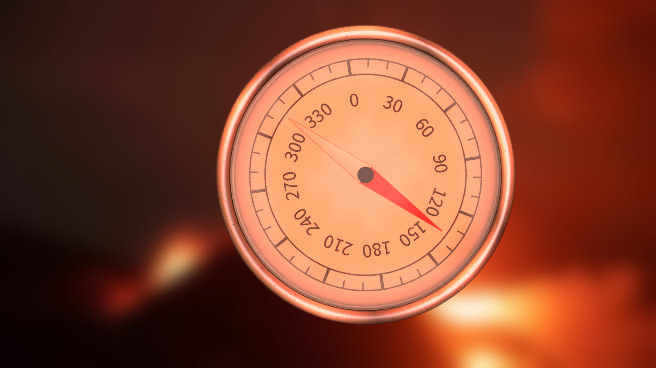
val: 135 °
